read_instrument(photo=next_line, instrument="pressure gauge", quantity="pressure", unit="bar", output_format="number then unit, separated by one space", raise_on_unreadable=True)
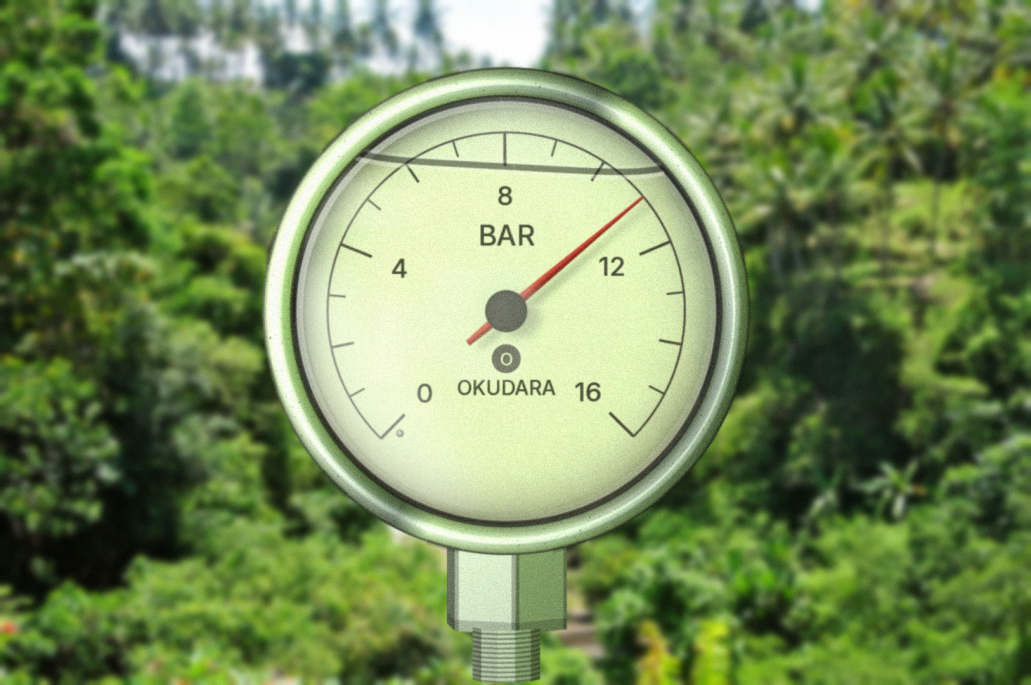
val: 11 bar
